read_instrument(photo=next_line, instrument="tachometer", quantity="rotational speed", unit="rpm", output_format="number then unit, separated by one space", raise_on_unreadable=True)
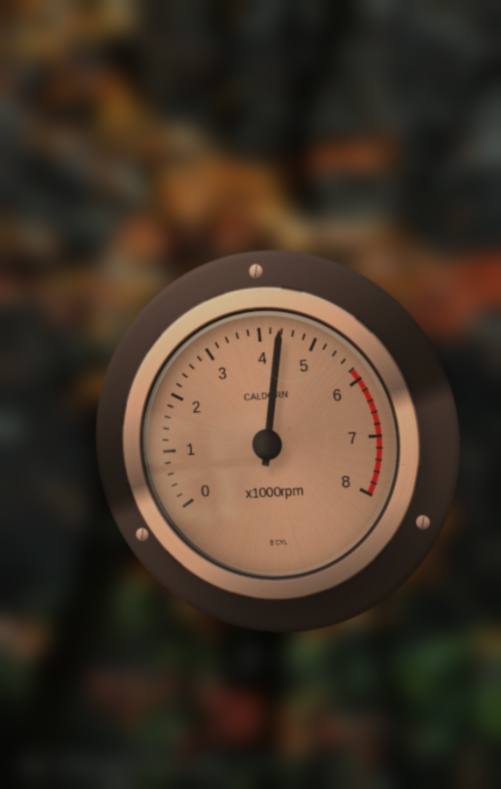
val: 4400 rpm
